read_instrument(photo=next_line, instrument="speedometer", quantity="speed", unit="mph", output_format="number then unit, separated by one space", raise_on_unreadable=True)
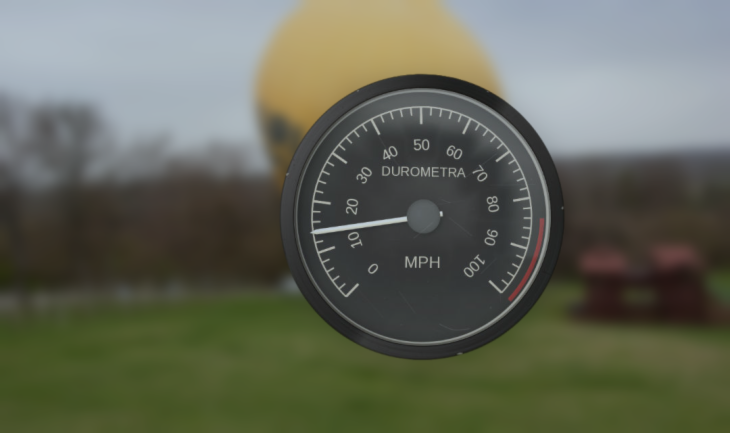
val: 14 mph
